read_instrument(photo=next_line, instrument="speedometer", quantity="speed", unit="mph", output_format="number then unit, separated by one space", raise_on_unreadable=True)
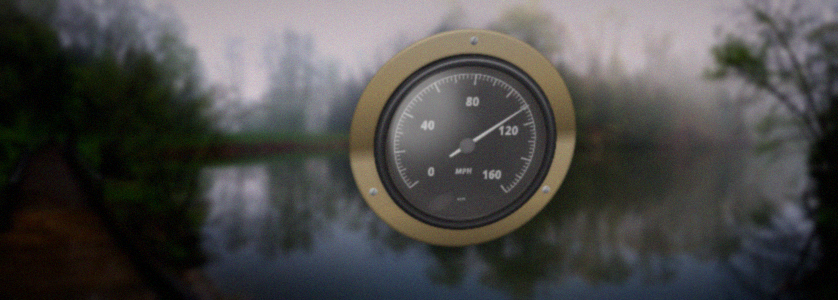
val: 110 mph
